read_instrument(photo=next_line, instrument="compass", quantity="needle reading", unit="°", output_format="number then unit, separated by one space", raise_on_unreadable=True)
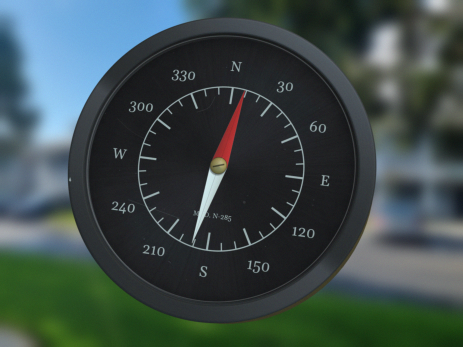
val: 10 °
